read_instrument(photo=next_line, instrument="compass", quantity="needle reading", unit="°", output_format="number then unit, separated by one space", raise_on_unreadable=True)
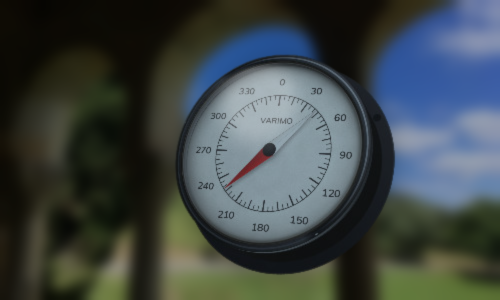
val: 225 °
